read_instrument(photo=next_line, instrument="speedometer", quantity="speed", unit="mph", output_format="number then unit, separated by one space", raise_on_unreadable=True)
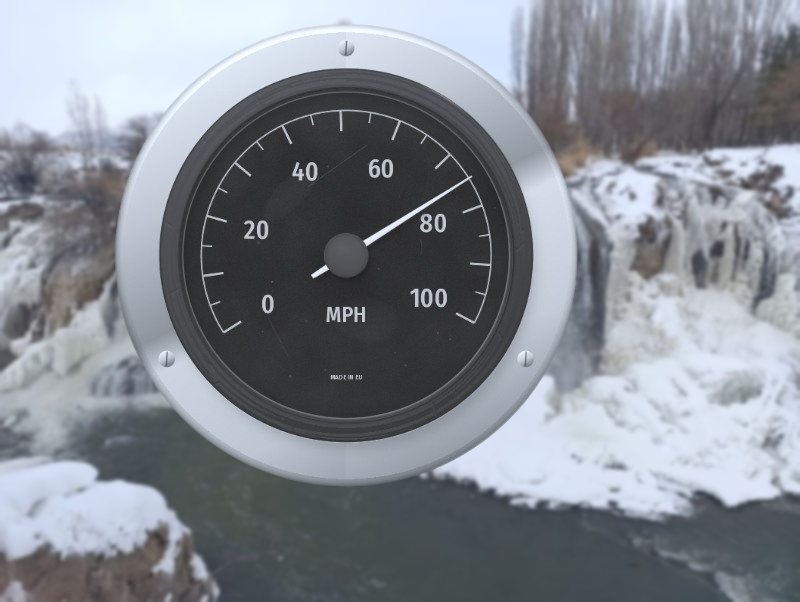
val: 75 mph
